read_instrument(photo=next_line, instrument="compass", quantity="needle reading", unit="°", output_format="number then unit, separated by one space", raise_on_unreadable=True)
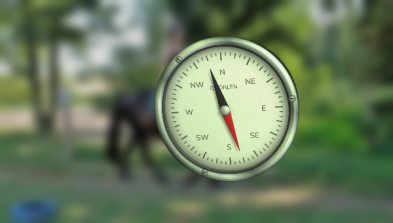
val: 165 °
